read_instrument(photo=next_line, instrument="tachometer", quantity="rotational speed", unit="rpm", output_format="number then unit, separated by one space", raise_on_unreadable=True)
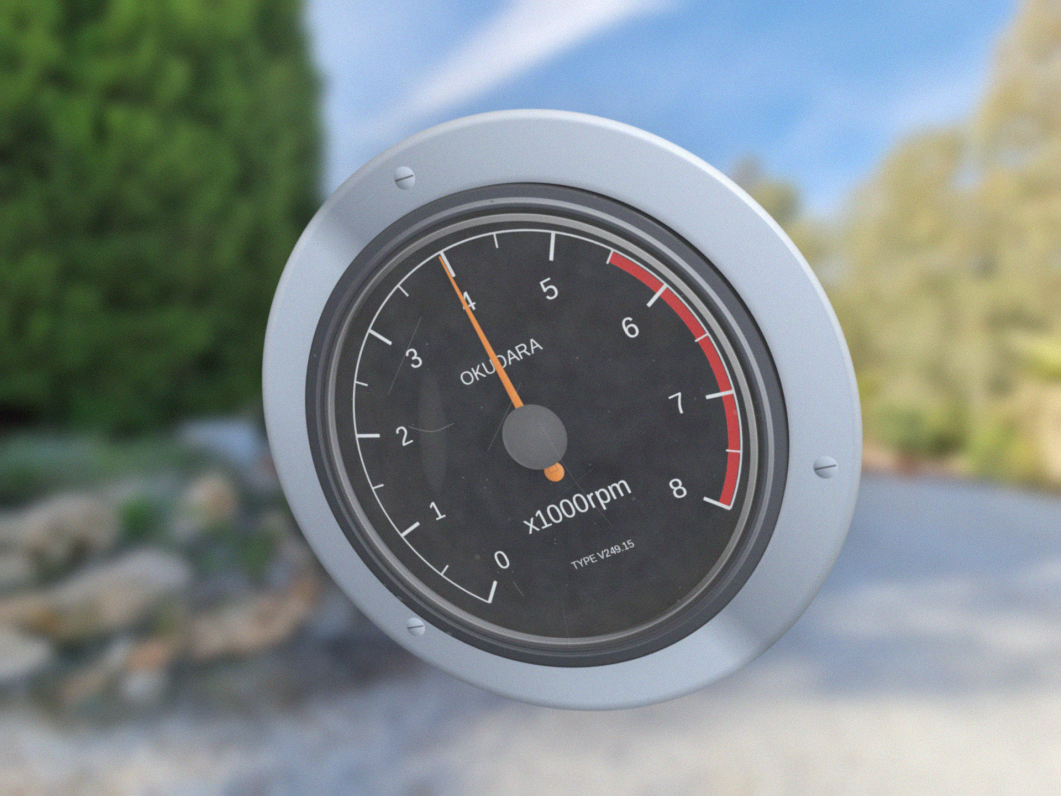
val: 4000 rpm
